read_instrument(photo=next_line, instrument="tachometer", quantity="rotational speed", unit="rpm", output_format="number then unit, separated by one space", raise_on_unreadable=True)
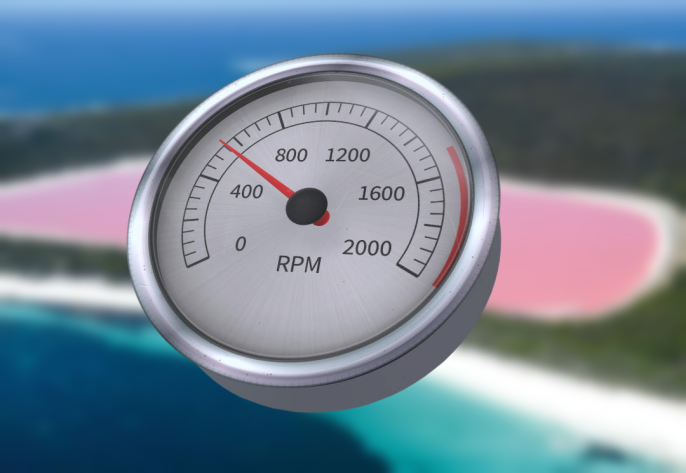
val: 550 rpm
